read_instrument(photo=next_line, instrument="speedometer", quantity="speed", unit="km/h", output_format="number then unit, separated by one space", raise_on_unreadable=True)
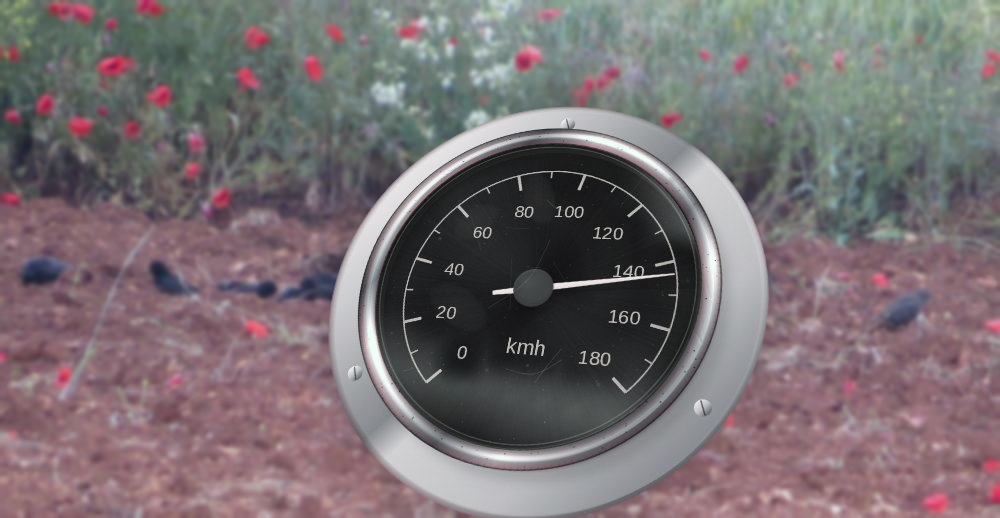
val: 145 km/h
